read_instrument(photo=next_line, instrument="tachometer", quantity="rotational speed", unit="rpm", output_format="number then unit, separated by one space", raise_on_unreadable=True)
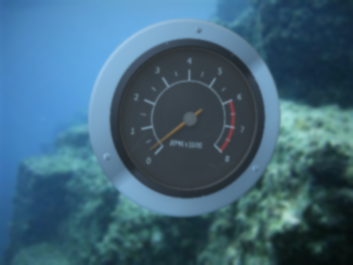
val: 250 rpm
